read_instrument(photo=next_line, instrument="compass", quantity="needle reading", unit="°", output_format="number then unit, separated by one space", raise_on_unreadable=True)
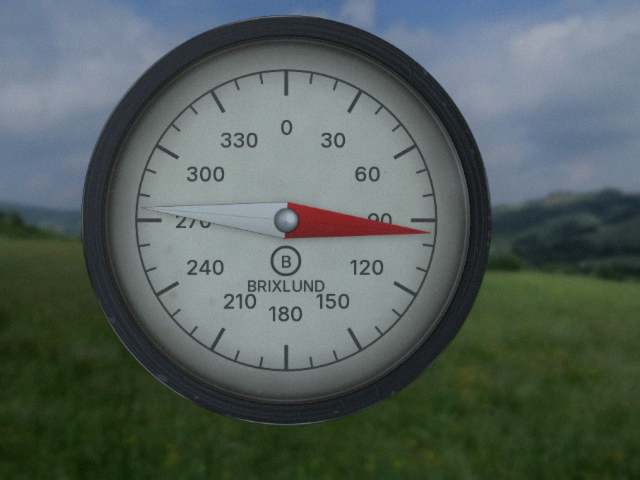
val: 95 °
